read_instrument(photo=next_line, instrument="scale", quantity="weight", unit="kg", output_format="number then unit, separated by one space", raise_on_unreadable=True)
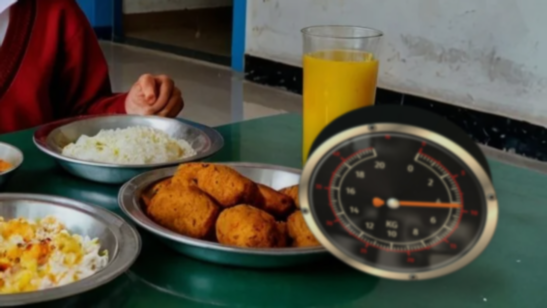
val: 4 kg
